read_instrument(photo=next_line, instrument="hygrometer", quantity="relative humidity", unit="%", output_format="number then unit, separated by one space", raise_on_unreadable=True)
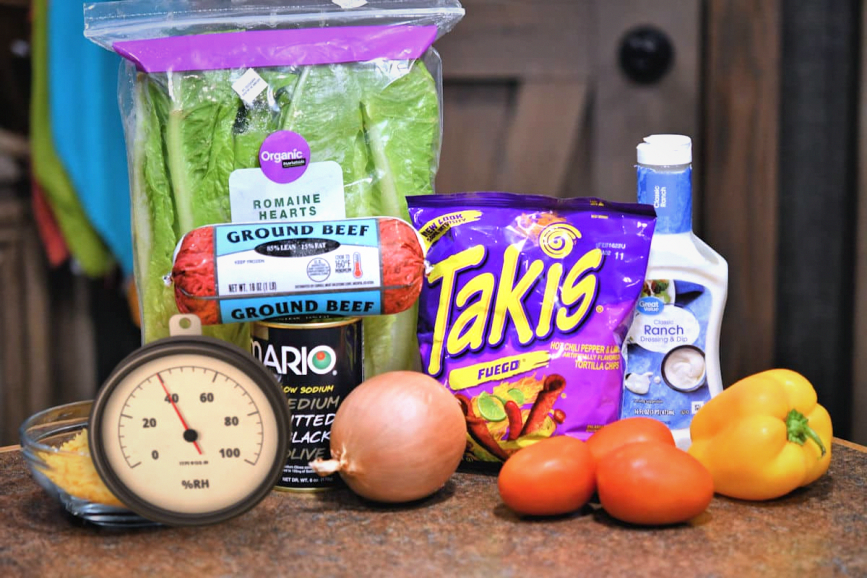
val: 40 %
